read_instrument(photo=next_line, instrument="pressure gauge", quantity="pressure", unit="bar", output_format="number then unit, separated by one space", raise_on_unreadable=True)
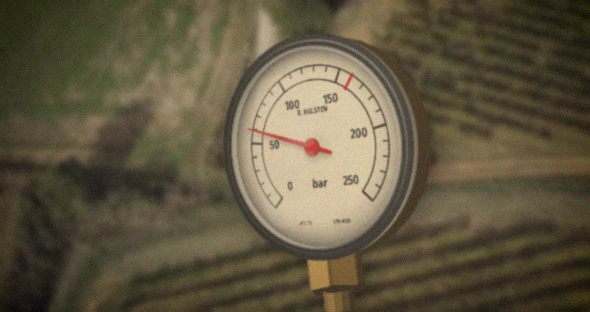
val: 60 bar
